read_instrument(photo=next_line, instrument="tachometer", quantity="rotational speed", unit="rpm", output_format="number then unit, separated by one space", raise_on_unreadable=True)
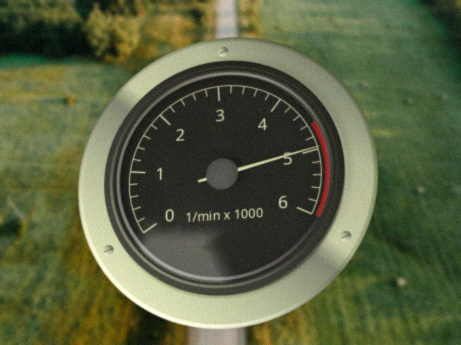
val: 5000 rpm
